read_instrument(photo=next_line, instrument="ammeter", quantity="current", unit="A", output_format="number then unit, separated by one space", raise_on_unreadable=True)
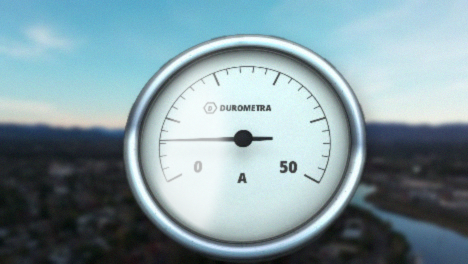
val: 6 A
